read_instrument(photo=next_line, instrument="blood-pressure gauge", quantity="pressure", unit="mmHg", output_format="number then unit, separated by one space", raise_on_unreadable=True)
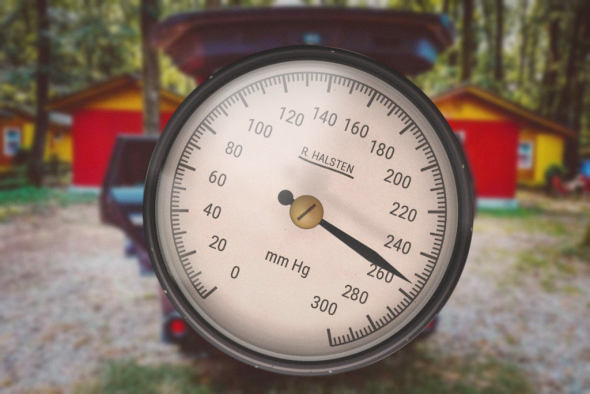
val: 254 mmHg
